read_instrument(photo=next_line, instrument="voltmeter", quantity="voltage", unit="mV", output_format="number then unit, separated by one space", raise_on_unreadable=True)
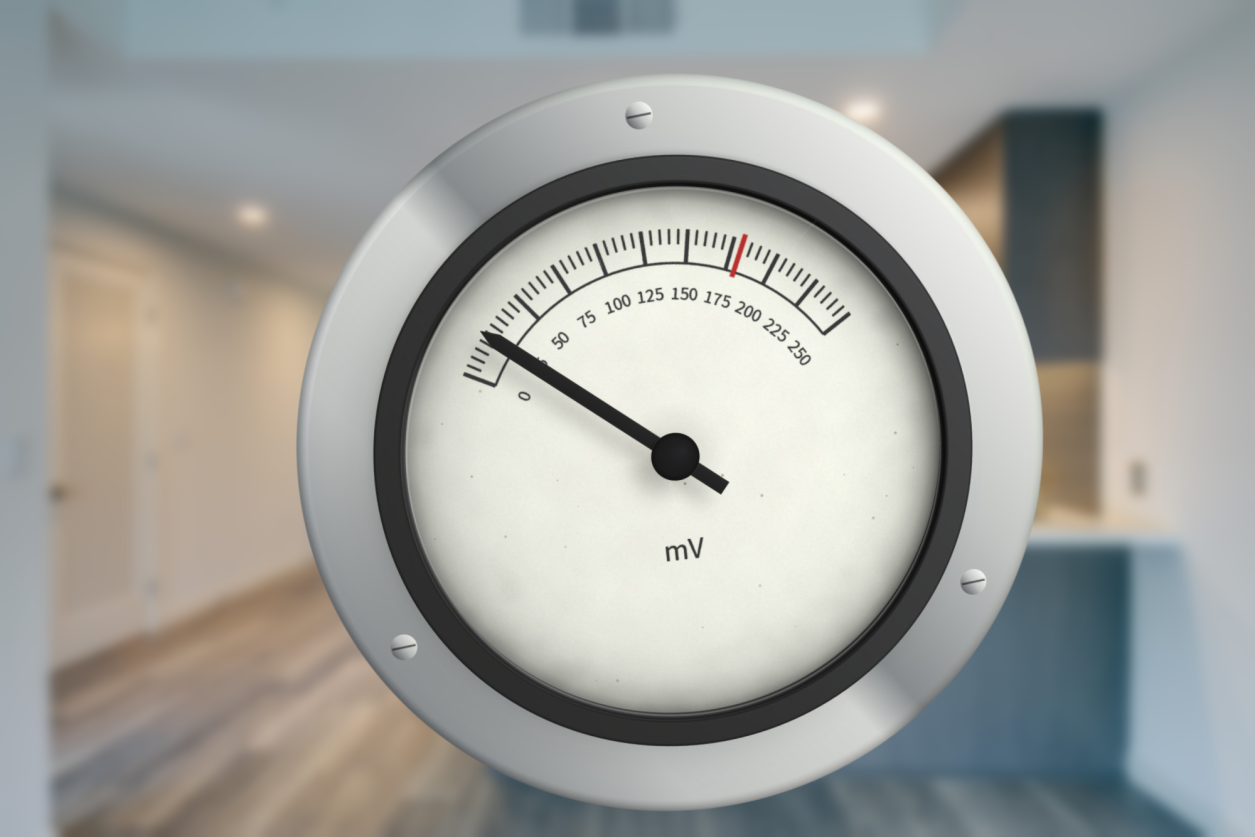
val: 25 mV
